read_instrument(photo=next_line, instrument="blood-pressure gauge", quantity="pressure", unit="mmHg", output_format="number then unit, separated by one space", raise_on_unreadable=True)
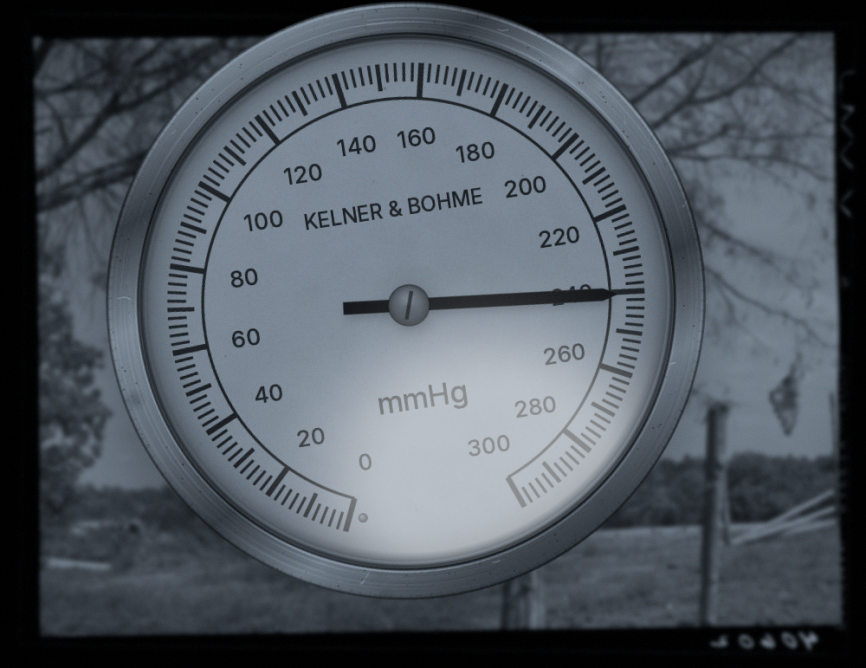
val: 240 mmHg
